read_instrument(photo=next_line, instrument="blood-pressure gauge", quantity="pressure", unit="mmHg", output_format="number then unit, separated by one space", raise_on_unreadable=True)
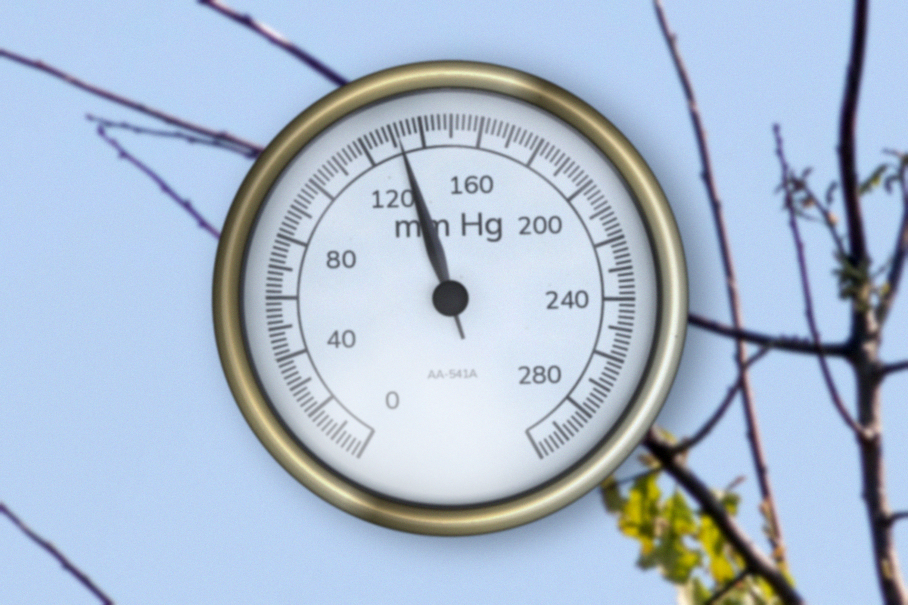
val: 132 mmHg
